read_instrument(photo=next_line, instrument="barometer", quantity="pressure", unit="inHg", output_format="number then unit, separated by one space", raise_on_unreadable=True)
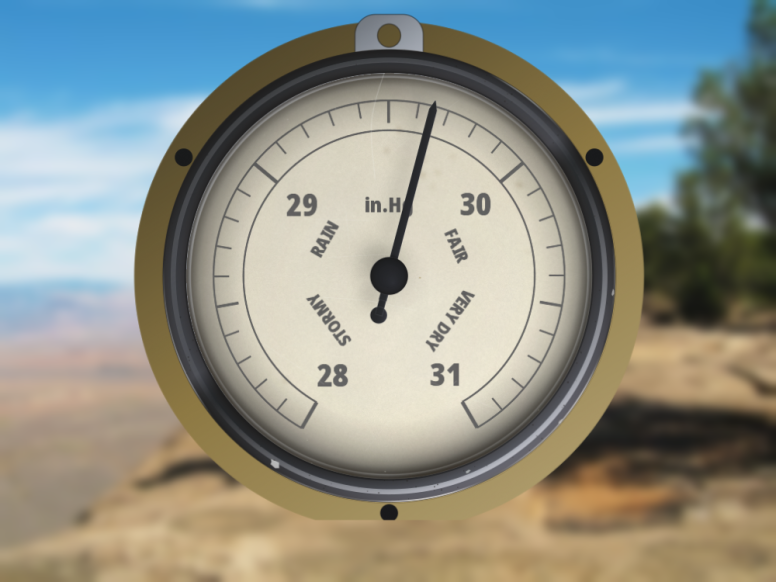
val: 29.65 inHg
